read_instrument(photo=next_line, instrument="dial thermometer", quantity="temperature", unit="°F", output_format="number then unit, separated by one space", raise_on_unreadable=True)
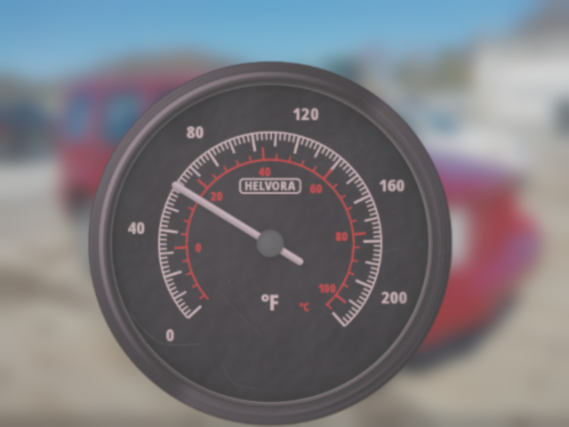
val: 60 °F
